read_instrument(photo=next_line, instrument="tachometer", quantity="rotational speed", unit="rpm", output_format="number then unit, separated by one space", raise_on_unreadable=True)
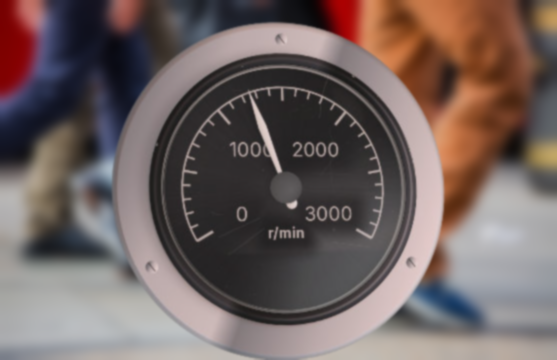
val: 1250 rpm
